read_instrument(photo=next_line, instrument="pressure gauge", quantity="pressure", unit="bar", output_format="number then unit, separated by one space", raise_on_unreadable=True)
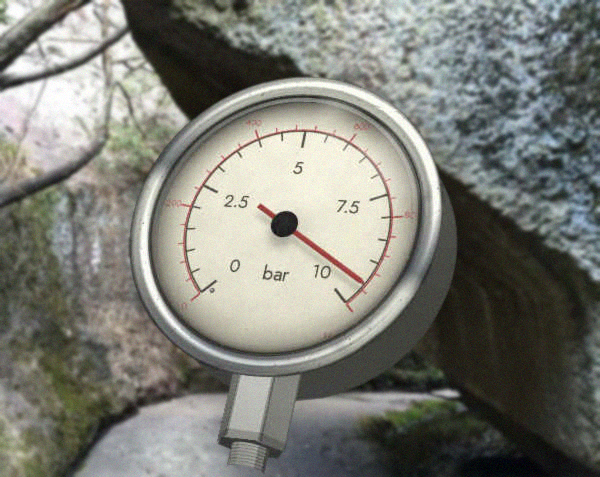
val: 9.5 bar
